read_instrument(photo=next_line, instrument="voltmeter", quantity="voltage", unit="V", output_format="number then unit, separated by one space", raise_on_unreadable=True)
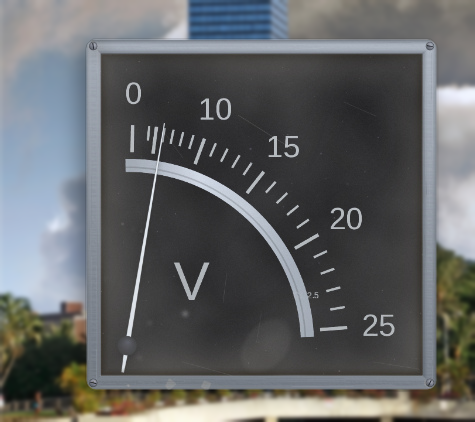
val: 6 V
